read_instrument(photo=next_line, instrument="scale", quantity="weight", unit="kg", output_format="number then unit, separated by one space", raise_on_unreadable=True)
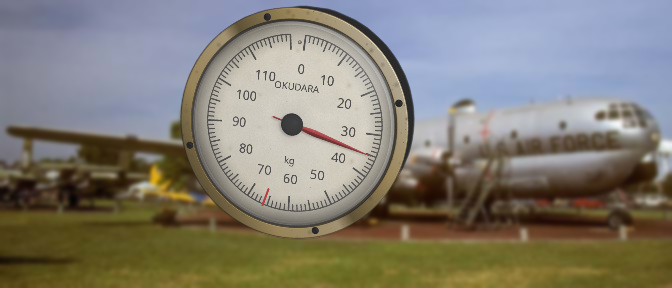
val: 35 kg
